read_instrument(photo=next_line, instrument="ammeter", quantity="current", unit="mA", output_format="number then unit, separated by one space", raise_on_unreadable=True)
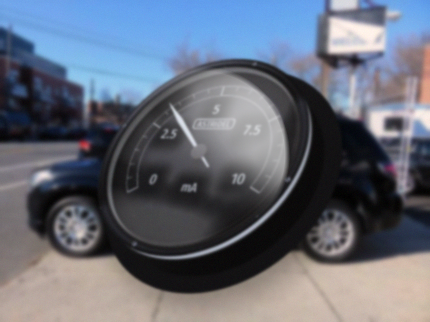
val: 3.25 mA
